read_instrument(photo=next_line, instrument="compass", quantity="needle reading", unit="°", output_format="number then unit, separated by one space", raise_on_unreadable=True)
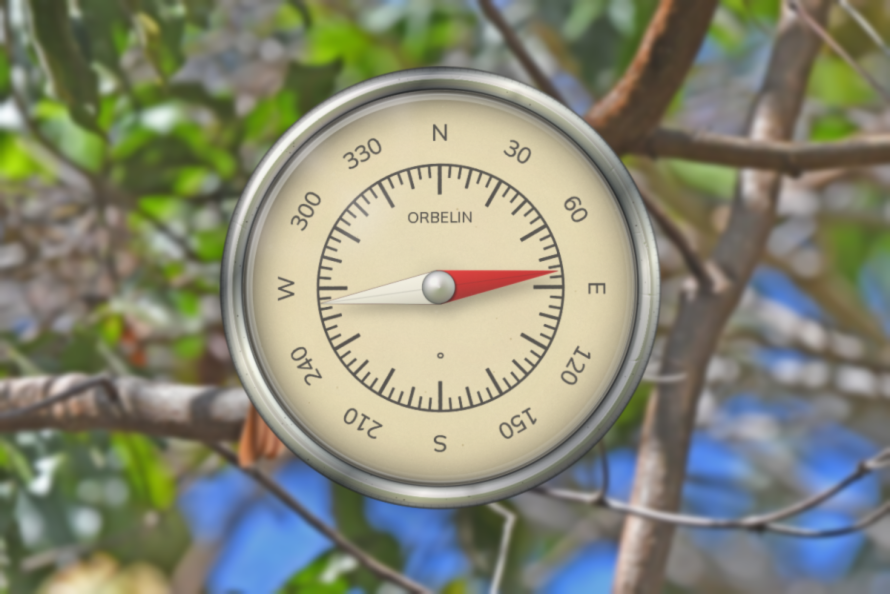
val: 82.5 °
